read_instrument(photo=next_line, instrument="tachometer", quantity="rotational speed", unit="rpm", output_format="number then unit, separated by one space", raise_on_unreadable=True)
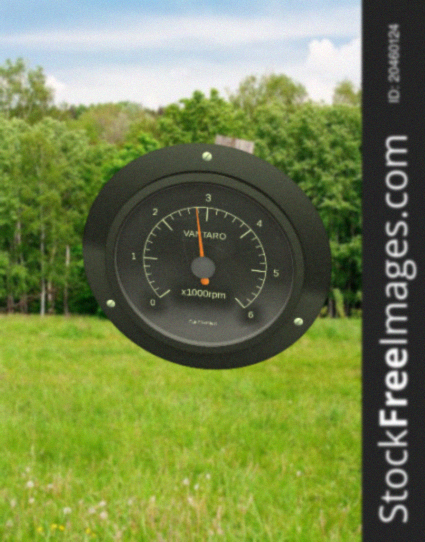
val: 2800 rpm
